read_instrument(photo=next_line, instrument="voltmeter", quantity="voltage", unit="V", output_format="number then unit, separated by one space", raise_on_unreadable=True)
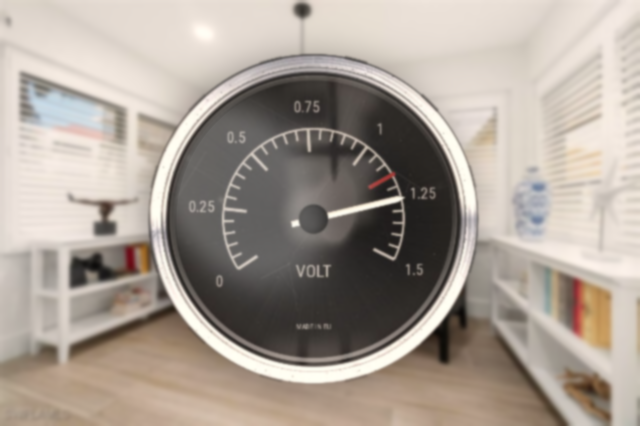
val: 1.25 V
